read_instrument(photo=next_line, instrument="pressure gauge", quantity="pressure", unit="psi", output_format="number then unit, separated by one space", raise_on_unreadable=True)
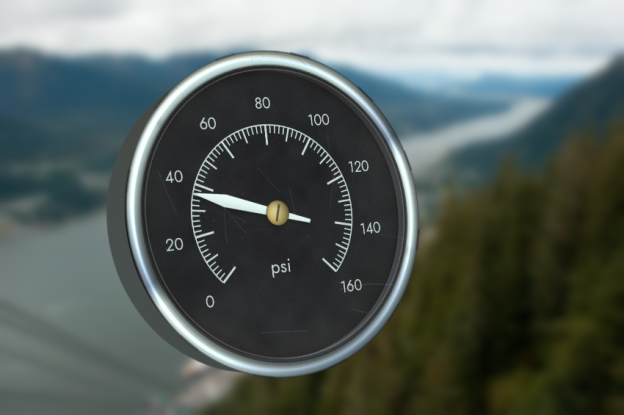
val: 36 psi
